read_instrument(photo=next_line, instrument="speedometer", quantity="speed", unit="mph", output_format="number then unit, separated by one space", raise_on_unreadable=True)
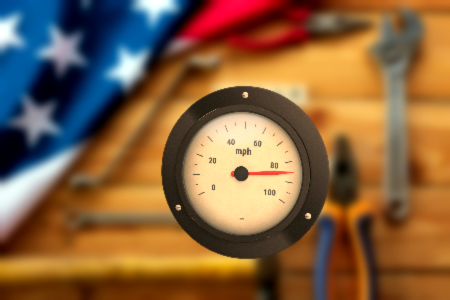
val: 85 mph
